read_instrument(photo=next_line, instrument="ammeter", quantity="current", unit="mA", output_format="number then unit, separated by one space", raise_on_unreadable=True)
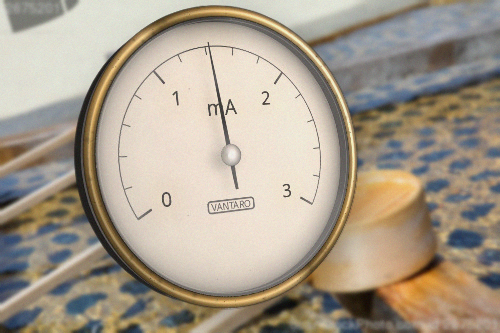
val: 1.4 mA
